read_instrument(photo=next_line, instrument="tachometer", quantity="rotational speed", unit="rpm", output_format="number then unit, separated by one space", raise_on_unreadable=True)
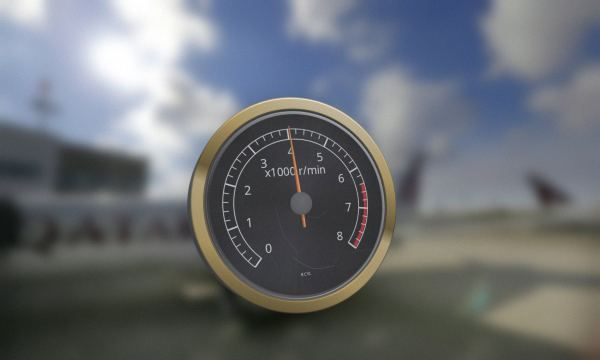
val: 4000 rpm
